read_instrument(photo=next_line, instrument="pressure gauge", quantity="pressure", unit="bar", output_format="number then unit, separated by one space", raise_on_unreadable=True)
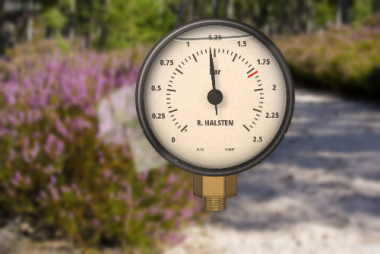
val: 1.2 bar
